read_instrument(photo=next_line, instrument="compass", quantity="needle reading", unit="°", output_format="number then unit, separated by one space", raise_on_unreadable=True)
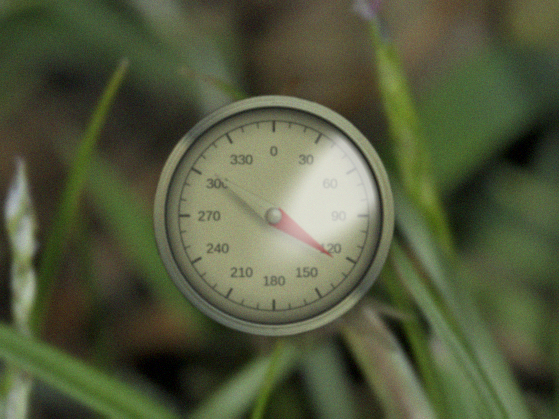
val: 125 °
